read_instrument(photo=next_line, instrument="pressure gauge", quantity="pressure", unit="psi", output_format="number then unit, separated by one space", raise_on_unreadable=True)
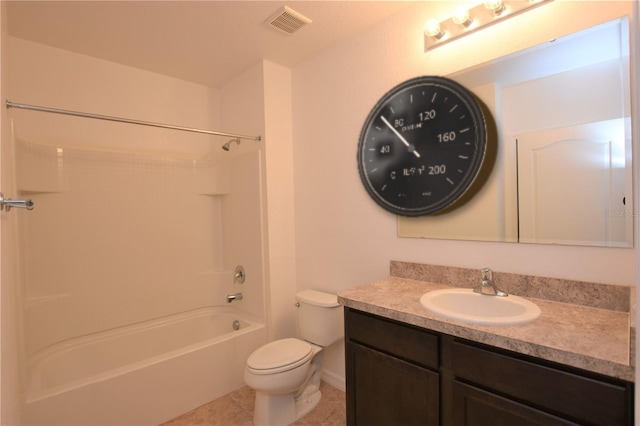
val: 70 psi
